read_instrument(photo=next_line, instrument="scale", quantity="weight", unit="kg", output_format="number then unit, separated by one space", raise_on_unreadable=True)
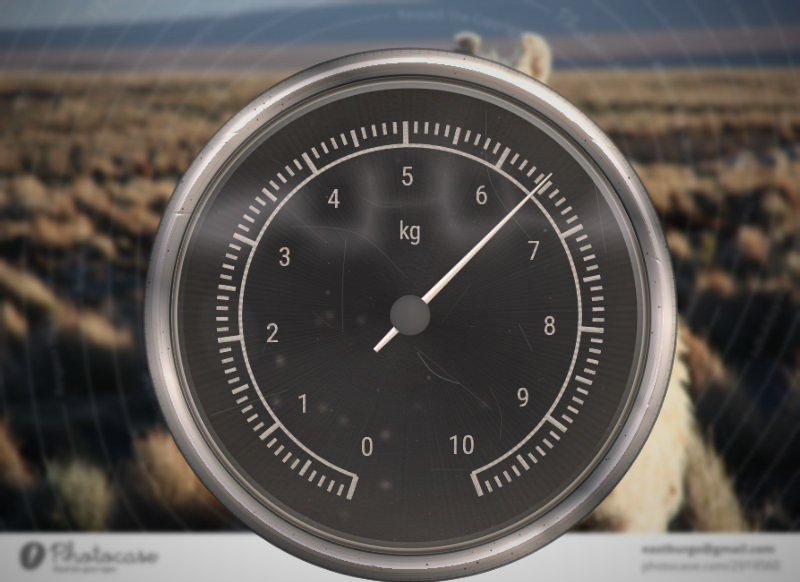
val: 6.45 kg
